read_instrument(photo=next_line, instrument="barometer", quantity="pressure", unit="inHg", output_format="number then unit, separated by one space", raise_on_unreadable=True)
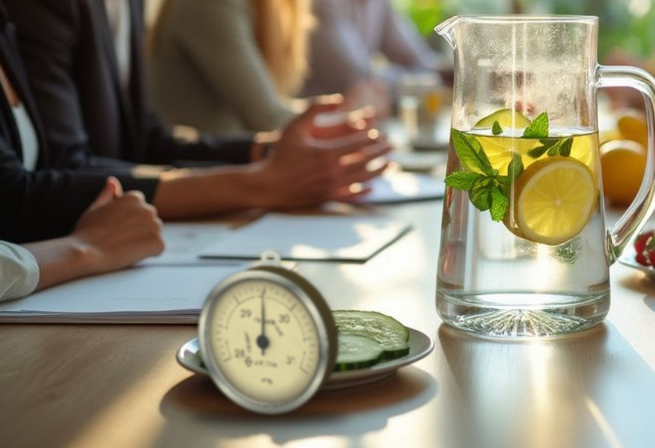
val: 29.5 inHg
